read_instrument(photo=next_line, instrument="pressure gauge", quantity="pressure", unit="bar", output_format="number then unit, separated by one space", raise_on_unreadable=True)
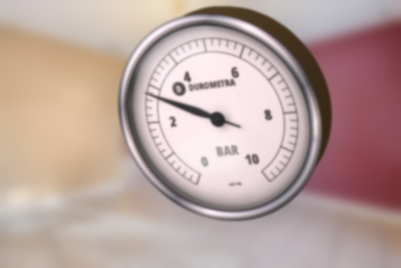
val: 2.8 bar
